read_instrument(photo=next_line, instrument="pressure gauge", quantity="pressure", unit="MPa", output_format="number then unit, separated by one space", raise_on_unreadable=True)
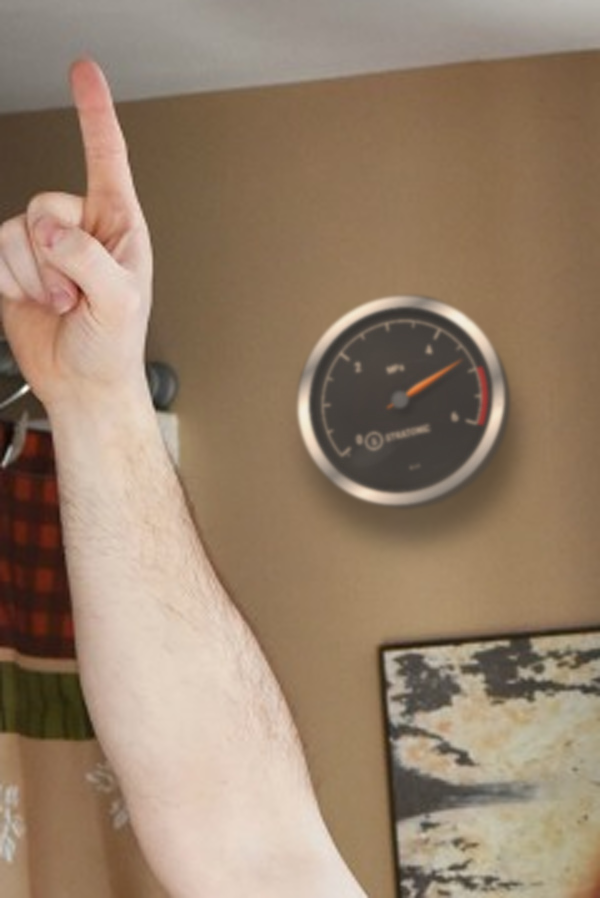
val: 4.75 MPa
